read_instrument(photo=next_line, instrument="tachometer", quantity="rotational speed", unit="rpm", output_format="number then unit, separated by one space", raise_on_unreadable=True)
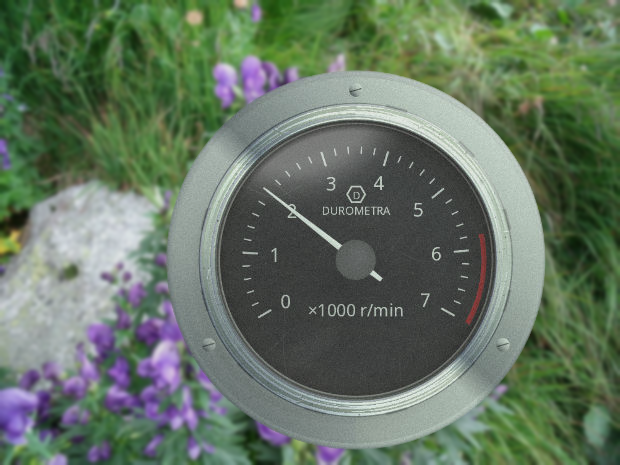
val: 2000 rpm
